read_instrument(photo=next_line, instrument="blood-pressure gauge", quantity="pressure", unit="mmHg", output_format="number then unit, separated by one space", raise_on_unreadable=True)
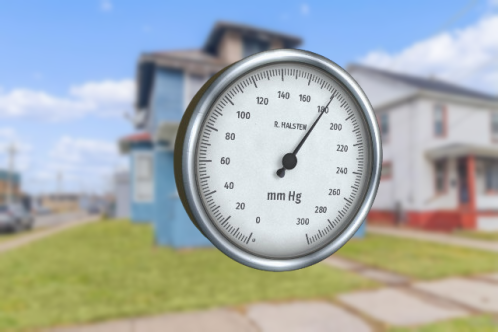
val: 180 mmHg
